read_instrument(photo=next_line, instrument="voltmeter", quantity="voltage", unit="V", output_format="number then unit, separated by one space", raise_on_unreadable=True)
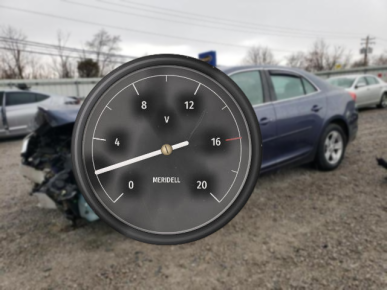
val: 2 V
